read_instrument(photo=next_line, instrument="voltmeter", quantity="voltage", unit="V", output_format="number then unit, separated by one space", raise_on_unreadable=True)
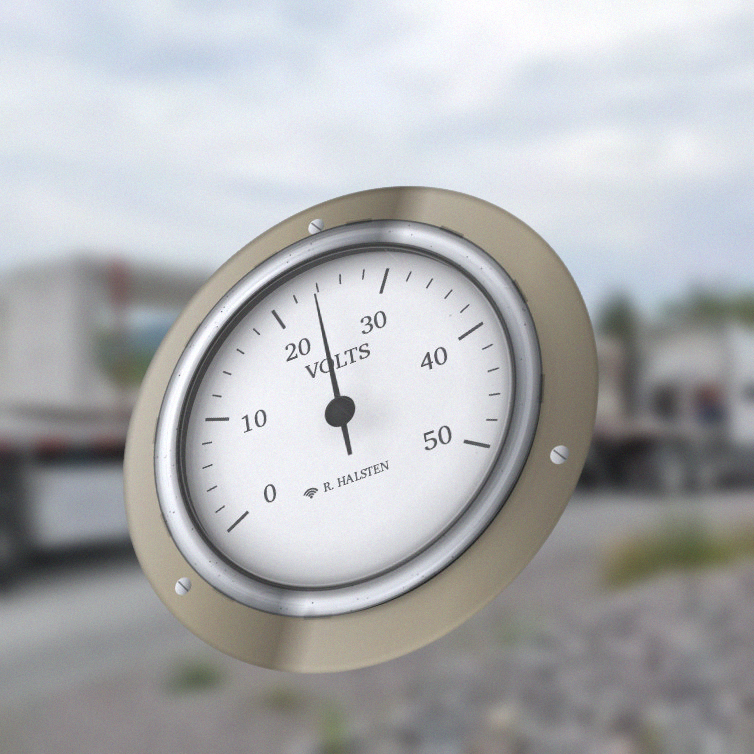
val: 24 V
